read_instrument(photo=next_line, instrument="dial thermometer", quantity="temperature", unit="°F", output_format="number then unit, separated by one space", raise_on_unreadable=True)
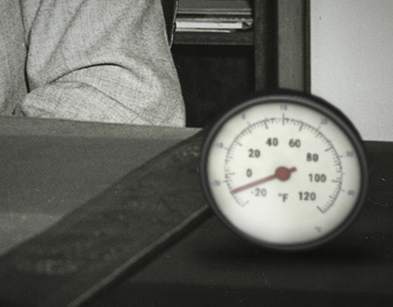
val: -10 °F
